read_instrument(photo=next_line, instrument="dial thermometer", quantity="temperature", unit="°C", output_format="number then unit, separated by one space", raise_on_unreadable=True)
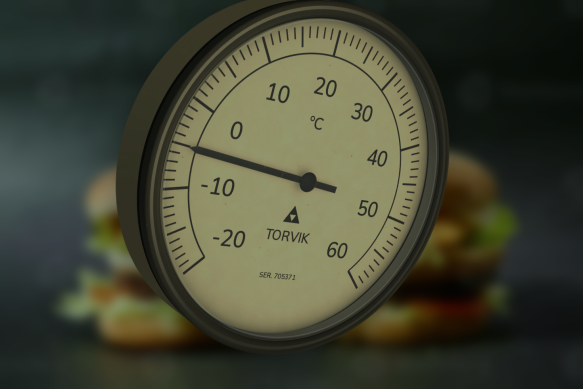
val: -5 °C
